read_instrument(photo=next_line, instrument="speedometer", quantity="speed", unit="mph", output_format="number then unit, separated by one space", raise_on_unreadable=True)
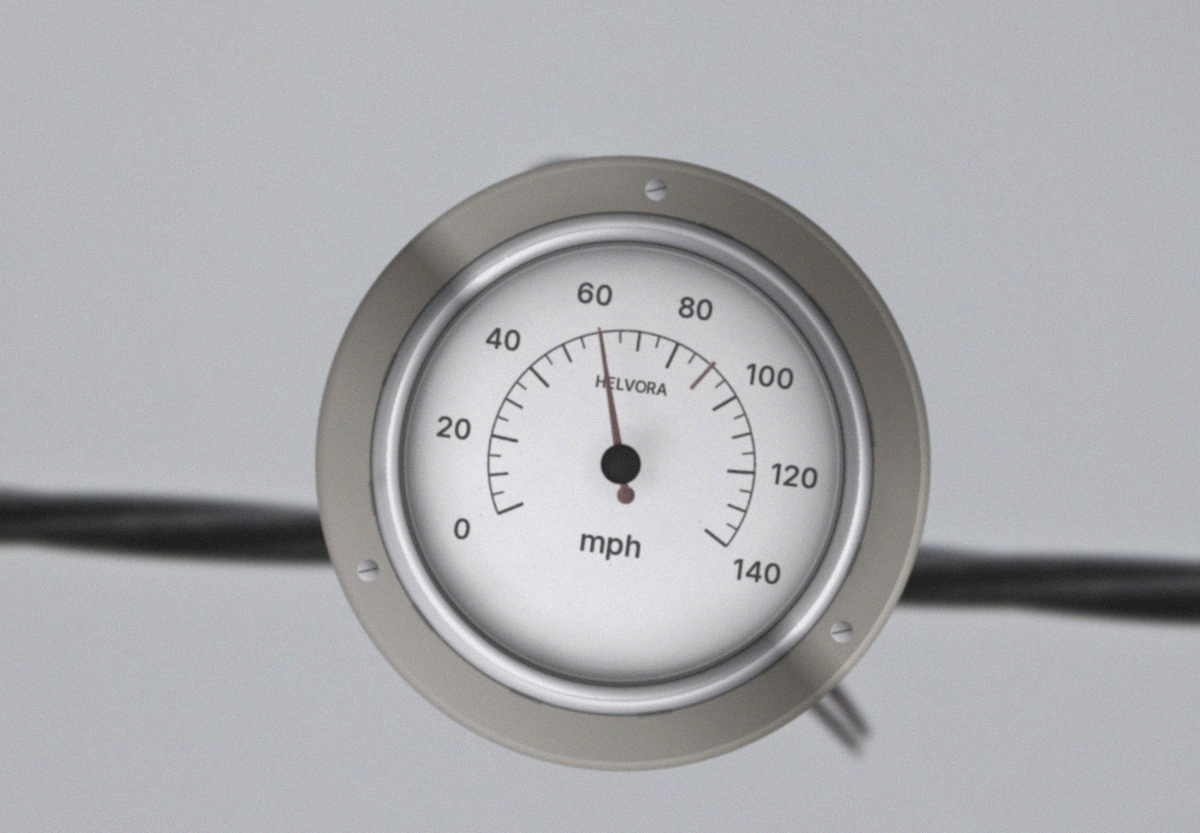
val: 60 mph
